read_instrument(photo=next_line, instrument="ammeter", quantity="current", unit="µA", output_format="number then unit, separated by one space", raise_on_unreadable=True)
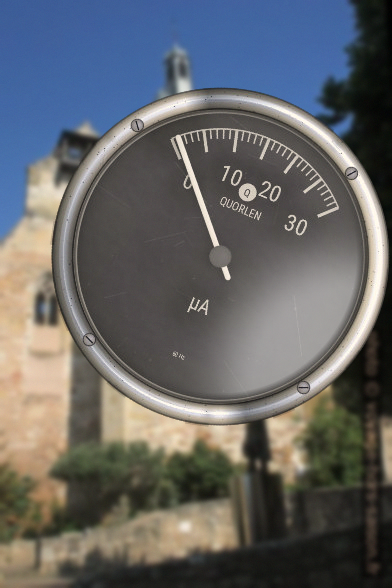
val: 1 µA
